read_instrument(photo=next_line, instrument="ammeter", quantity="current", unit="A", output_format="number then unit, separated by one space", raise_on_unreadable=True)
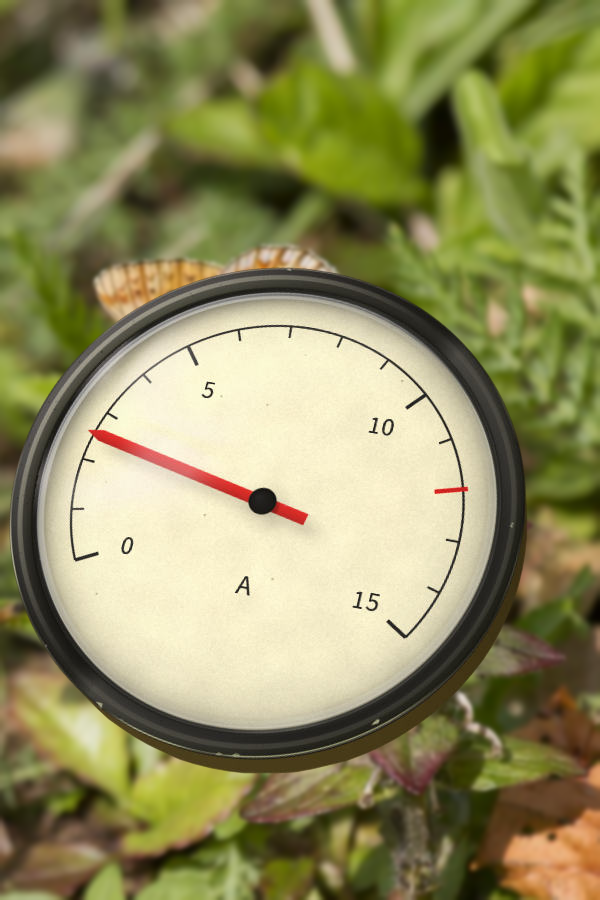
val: 2.5 A
